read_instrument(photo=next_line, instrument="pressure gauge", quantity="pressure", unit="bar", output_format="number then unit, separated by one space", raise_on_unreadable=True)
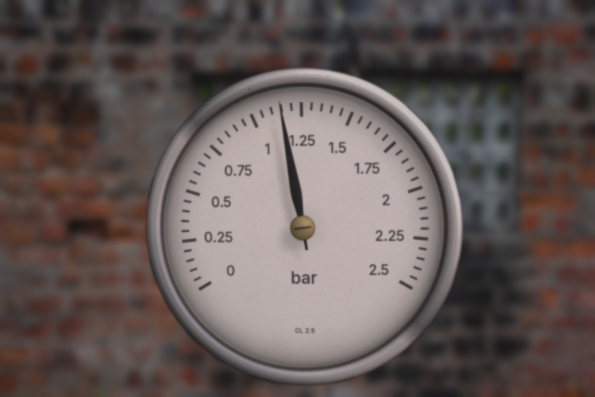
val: 1.15 bar
